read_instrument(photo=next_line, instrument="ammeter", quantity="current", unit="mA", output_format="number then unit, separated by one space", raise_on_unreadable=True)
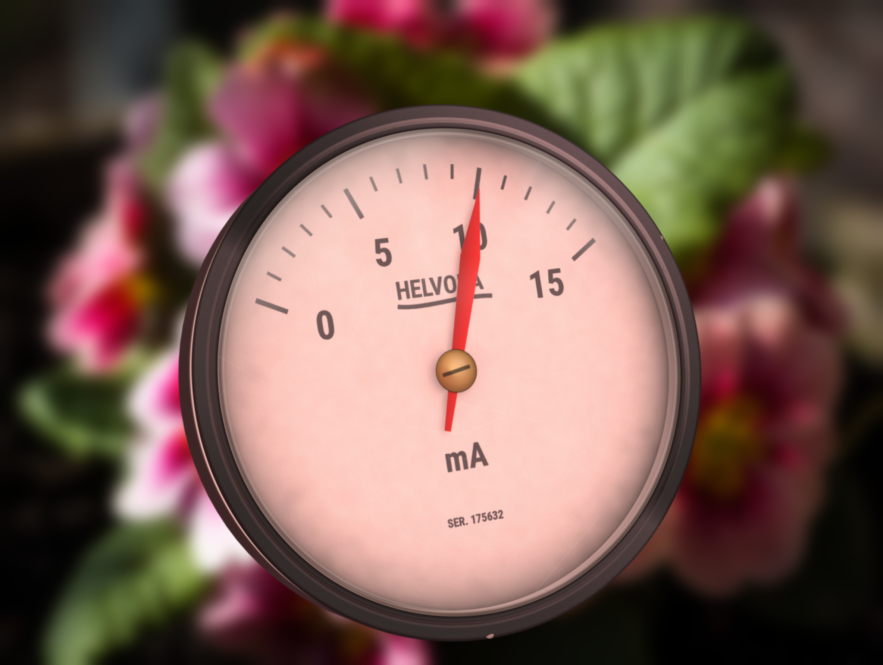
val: 10 mA
